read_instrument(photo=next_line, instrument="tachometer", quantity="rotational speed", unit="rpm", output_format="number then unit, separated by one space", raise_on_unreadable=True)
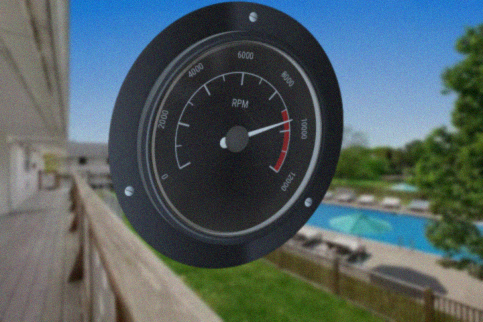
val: 9500 rpm
